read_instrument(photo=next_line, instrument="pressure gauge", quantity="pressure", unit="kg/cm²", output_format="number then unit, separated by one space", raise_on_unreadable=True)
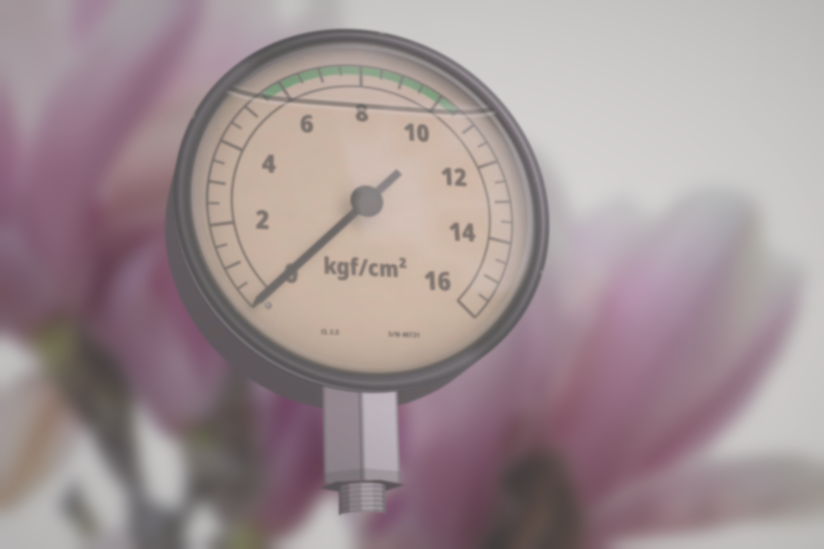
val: 0 kg/cm²
